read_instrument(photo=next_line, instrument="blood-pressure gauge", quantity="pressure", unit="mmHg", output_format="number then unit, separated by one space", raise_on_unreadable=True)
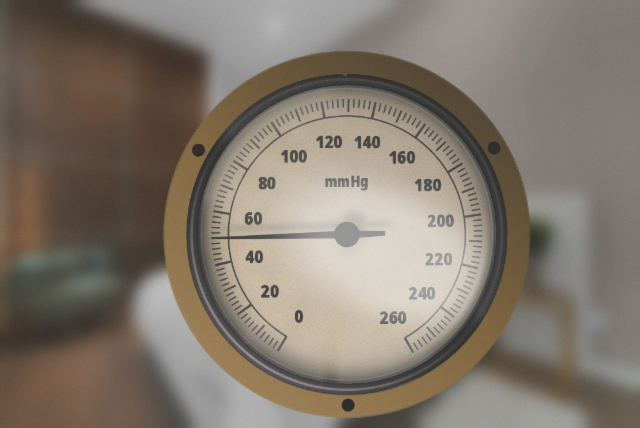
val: 50 mmHg
